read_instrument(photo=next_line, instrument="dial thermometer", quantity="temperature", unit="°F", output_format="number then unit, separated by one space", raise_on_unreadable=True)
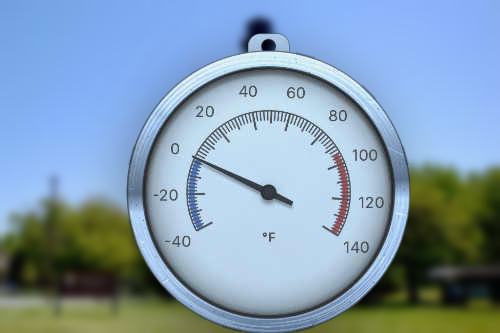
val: 0 °F
